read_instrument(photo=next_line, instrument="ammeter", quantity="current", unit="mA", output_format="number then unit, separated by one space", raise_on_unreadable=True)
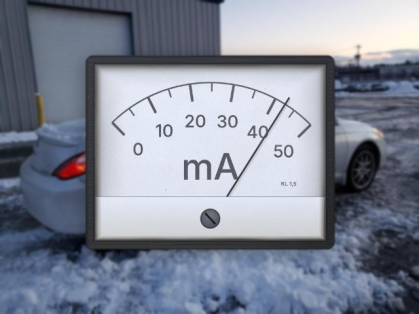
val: 42.5 mA
